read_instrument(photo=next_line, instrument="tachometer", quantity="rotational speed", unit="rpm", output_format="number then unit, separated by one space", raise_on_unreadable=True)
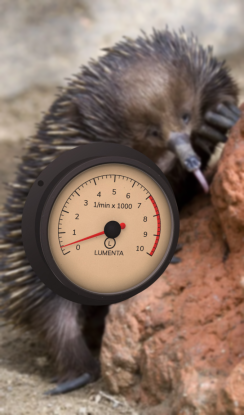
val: 400 rpm
